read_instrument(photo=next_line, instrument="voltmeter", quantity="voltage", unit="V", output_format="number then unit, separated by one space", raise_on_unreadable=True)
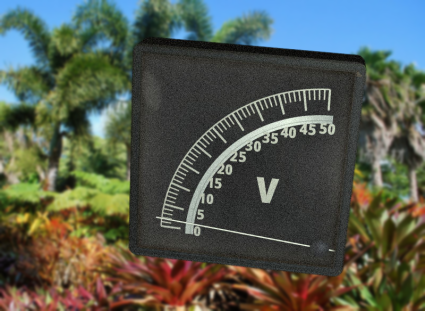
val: 2 V
